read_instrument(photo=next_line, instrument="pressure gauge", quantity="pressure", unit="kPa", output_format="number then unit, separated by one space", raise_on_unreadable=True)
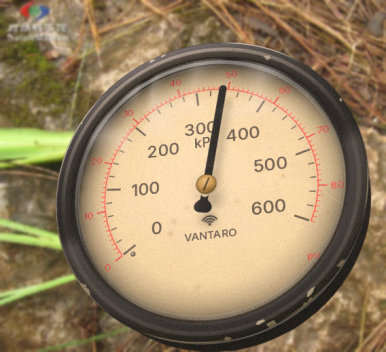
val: 340 kPa
